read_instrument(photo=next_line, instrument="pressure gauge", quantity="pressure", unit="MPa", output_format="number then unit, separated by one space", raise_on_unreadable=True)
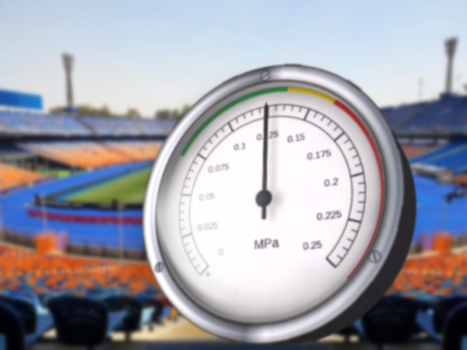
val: 0.125 MPa
